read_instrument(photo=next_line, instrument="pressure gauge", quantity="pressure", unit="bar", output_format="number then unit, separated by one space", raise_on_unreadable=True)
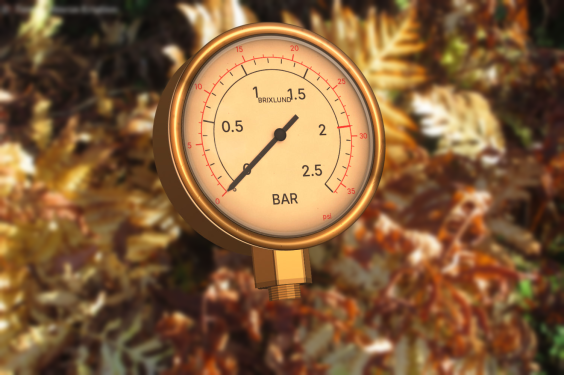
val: 0 bar
